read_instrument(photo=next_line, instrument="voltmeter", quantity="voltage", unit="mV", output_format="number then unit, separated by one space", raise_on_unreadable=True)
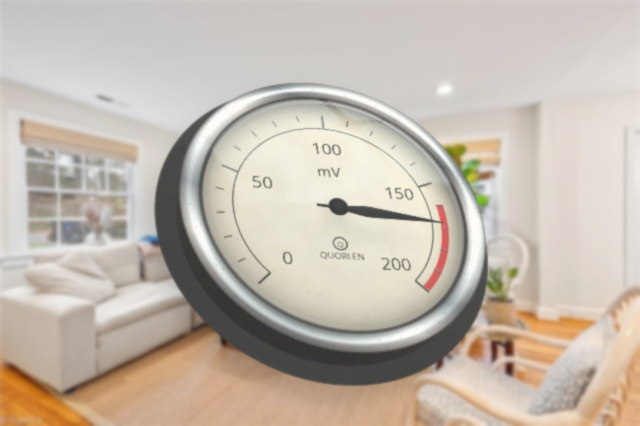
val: 170 mV
